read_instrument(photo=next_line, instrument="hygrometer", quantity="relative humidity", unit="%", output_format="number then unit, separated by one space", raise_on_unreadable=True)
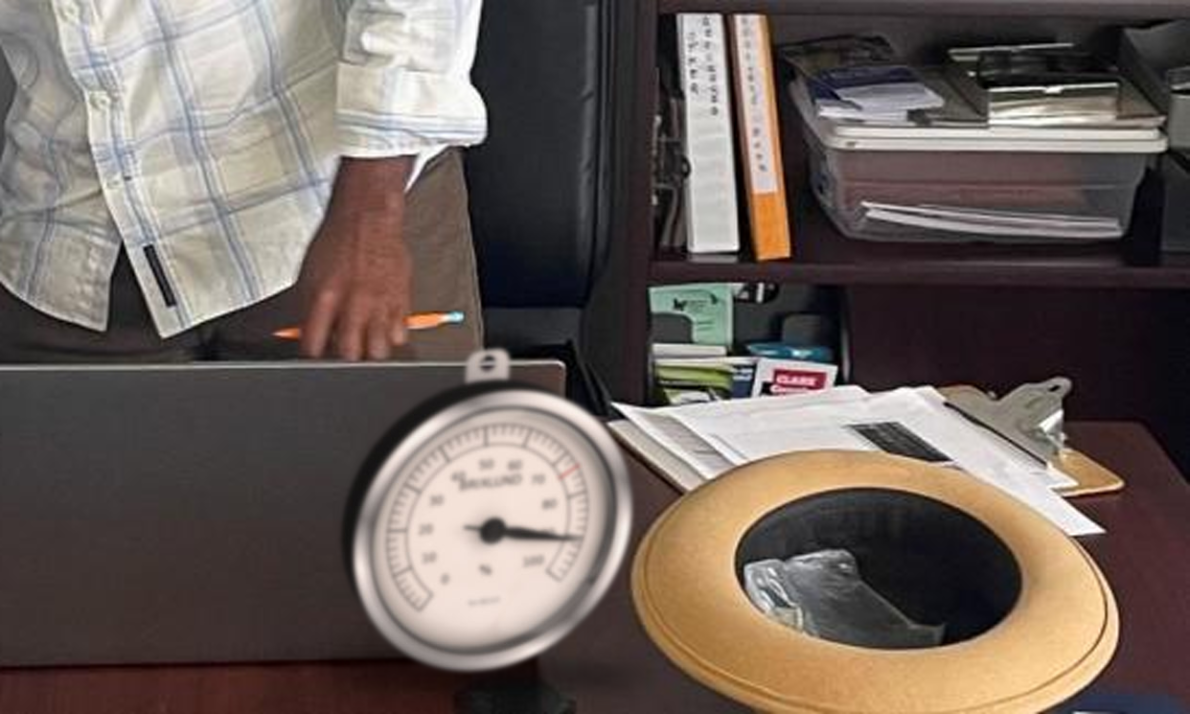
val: 90 %
